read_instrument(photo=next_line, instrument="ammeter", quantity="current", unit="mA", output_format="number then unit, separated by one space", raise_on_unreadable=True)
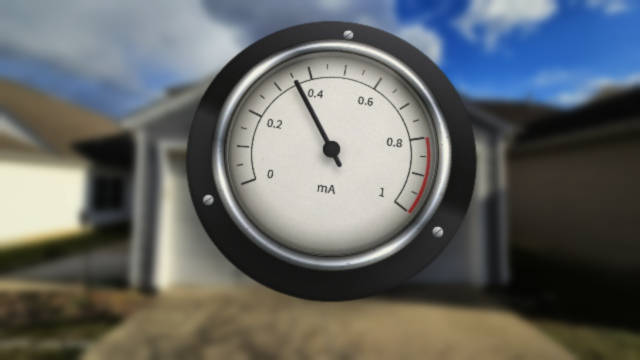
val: 0.35 mA
